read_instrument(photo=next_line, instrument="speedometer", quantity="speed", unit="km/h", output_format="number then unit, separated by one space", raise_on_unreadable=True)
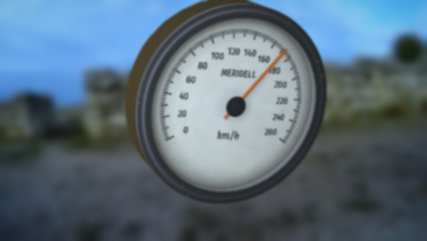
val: 170 km/h
